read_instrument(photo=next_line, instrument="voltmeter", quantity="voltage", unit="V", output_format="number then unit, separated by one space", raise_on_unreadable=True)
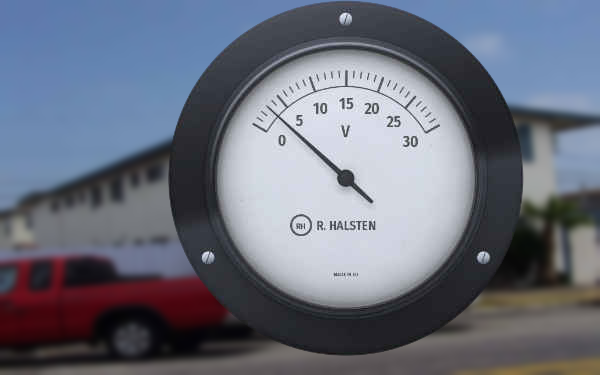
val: 3 V
